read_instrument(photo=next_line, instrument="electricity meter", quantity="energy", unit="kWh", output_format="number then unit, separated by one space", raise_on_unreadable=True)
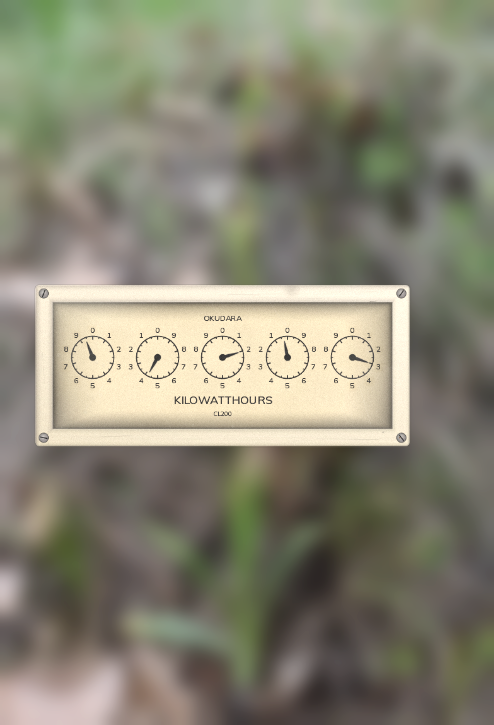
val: 94203 kWh
